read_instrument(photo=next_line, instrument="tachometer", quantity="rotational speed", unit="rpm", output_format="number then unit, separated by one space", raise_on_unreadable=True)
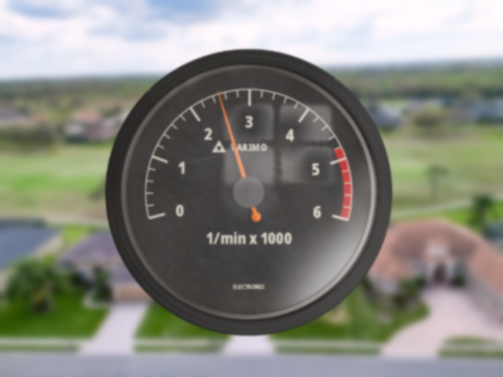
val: 2500 rpm
